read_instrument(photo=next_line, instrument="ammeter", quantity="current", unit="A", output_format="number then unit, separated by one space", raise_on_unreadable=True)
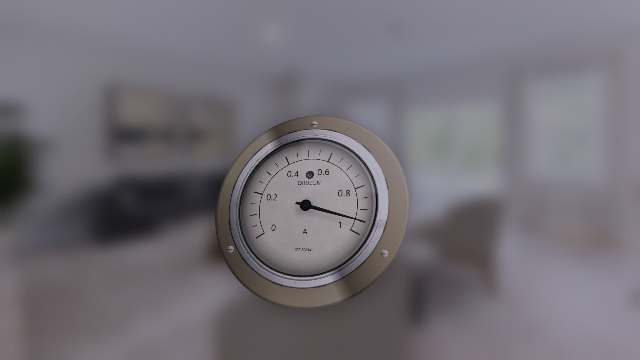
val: 0.95 A
